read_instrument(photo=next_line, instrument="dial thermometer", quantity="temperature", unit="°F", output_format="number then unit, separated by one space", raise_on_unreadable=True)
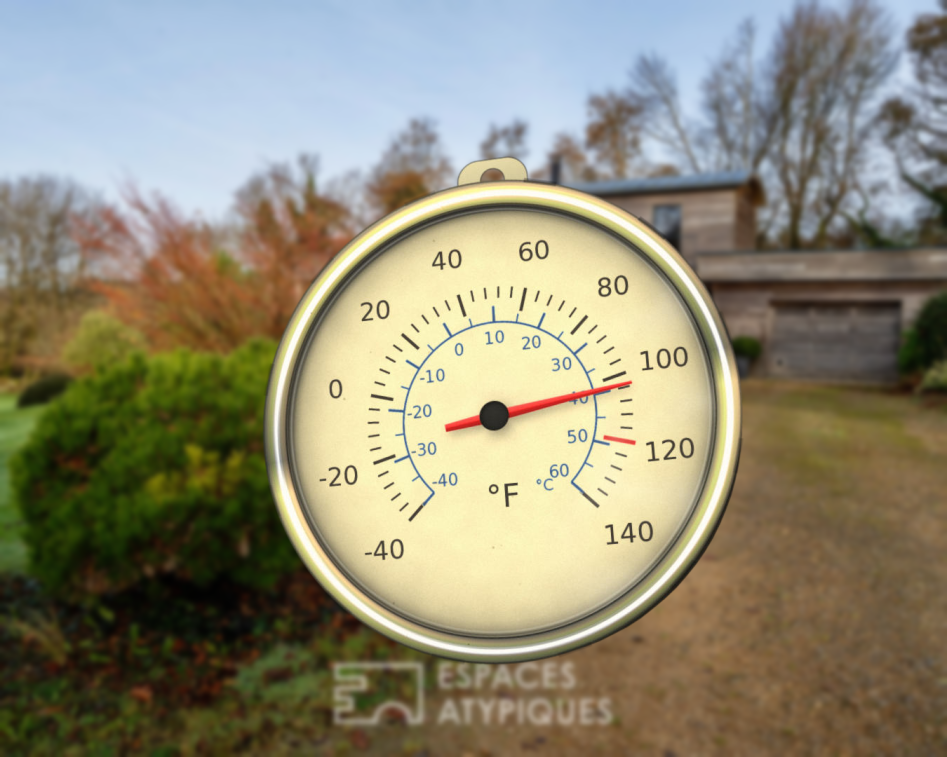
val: 104 °F
